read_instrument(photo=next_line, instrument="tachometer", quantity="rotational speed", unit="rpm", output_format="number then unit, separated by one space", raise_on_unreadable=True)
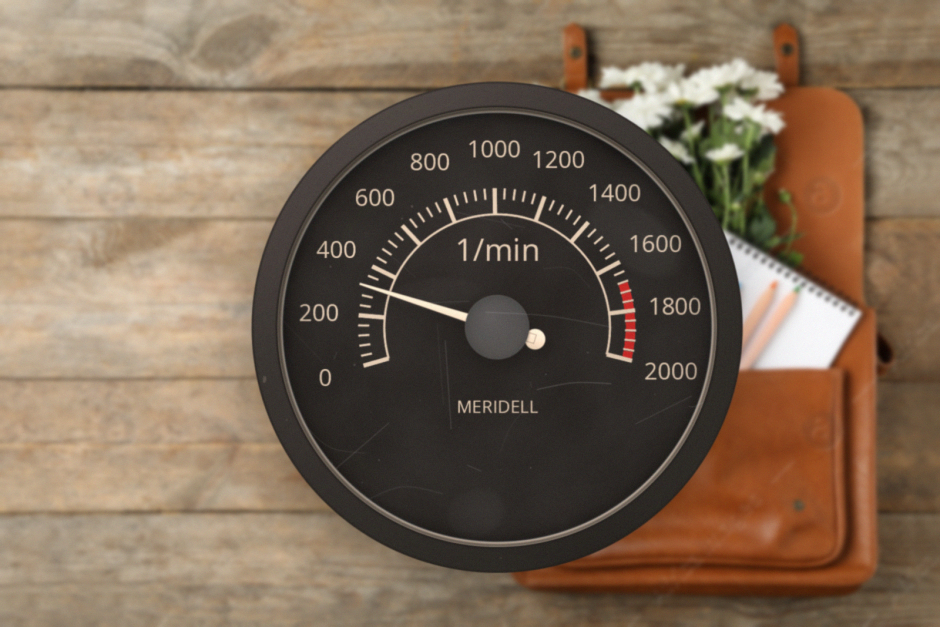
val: 320 rpm
